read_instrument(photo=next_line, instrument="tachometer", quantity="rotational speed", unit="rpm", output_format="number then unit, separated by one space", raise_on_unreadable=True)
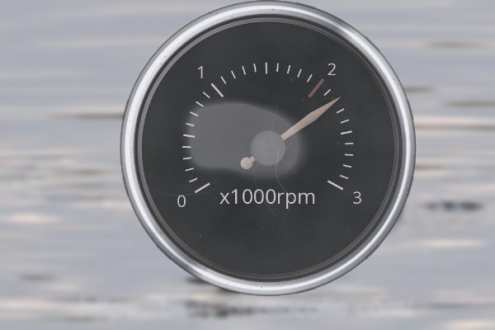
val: 2200 rpm
